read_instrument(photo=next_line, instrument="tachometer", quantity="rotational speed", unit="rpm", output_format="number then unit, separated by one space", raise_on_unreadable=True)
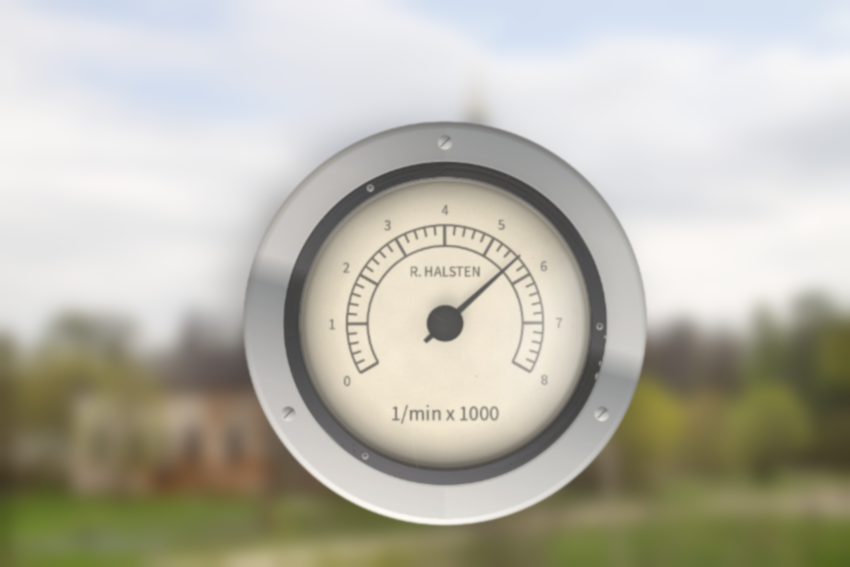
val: 5600 rpm
